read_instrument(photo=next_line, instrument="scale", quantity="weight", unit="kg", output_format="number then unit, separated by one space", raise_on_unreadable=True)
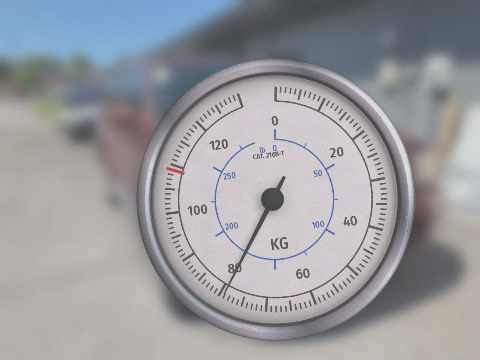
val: 79 kg
